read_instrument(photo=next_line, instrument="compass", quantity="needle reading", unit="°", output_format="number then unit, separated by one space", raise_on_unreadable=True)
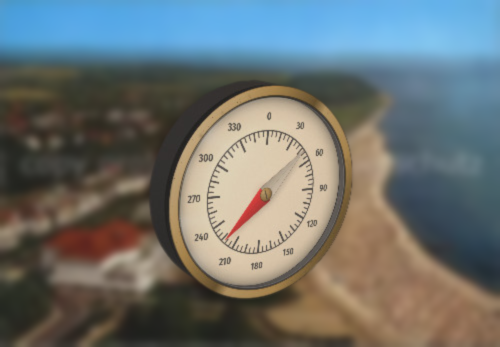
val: 225 °
